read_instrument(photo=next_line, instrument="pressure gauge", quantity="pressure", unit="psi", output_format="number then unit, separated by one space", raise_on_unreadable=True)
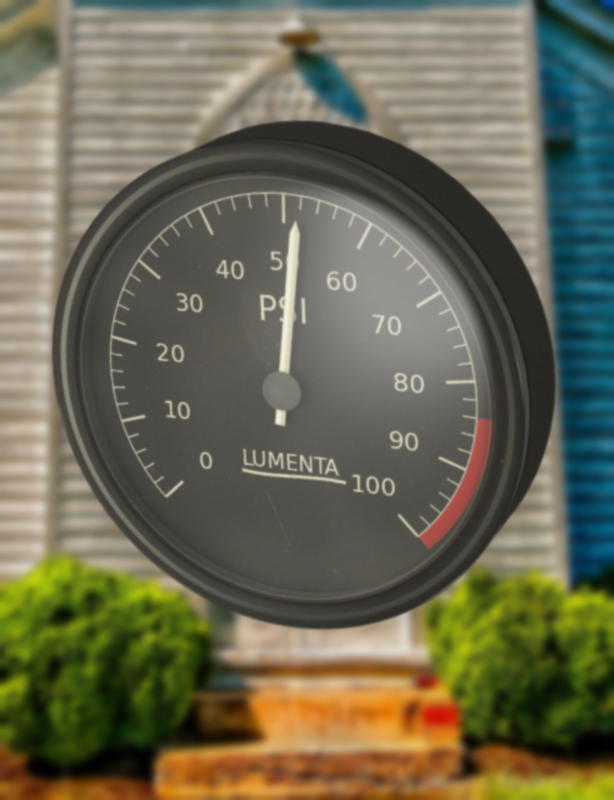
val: 52 psi
